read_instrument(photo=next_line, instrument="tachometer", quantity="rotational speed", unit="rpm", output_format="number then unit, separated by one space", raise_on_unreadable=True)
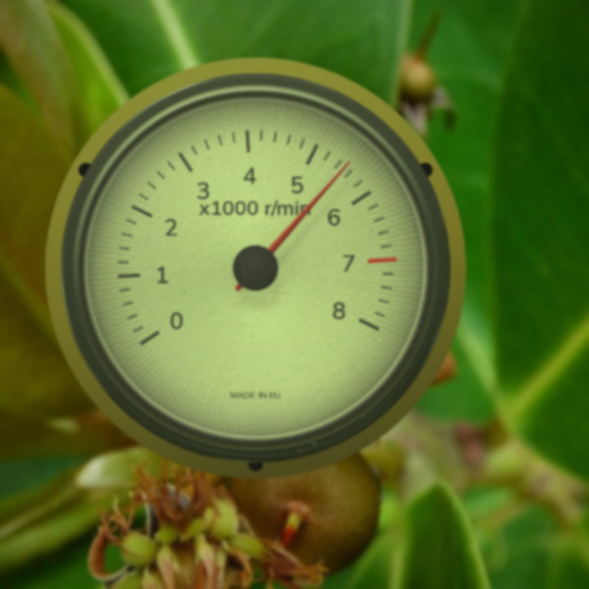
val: 5500 rpm
